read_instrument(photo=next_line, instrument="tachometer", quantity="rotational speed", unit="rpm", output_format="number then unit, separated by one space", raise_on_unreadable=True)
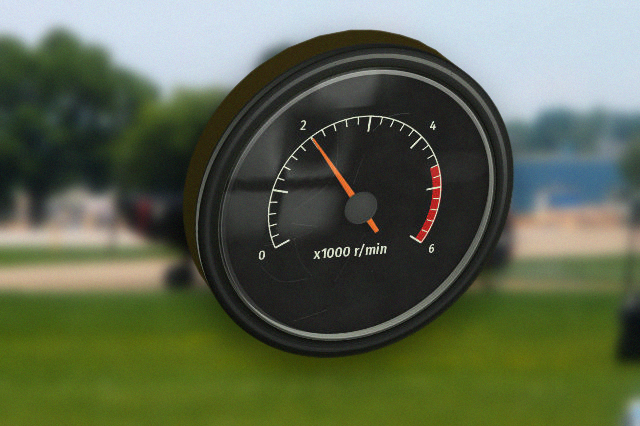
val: 2000 rpm
